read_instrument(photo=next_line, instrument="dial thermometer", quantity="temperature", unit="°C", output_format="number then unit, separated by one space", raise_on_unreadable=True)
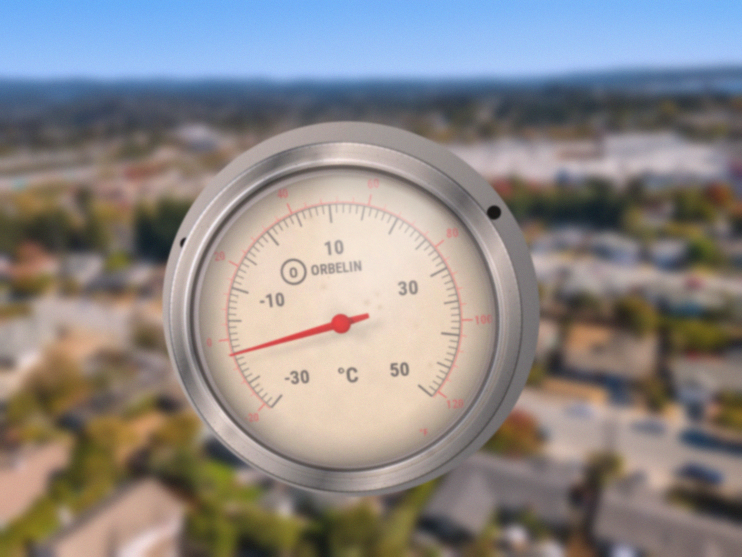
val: -20 °C
